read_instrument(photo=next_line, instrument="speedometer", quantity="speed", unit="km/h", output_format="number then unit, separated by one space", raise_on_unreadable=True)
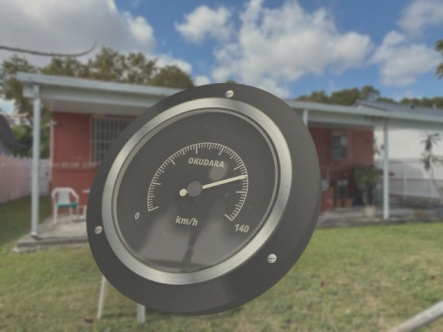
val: 110 km/h
